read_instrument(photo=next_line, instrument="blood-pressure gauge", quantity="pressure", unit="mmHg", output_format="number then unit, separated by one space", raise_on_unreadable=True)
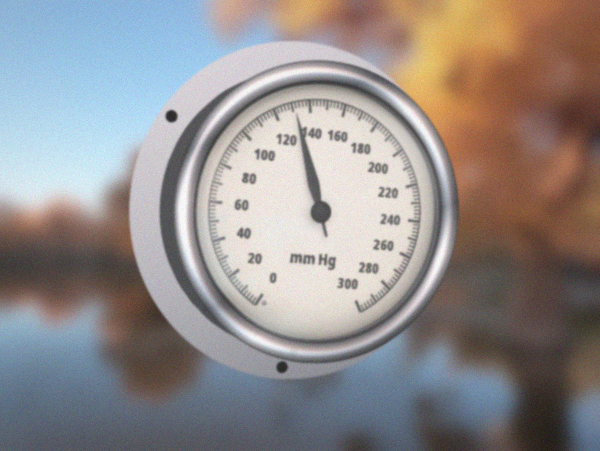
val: 130 mmHg
